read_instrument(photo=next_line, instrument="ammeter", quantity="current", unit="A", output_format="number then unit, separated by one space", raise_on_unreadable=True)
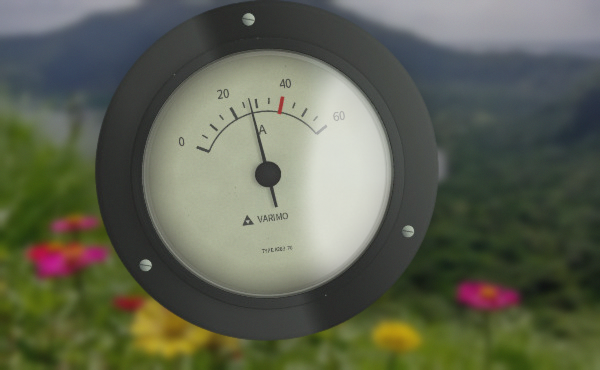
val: 27.5 A
